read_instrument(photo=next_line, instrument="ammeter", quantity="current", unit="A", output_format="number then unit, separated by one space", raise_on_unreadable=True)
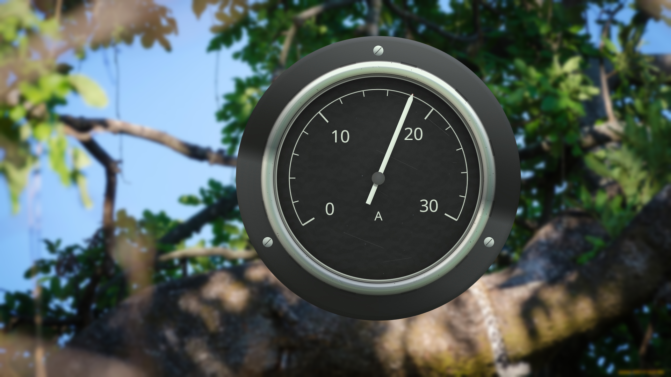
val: 18 A
